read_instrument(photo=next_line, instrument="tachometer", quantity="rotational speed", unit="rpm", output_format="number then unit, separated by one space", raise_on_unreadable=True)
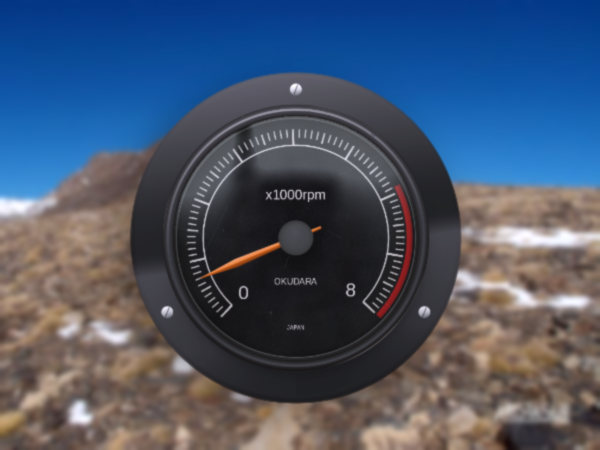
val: 700 rpm
